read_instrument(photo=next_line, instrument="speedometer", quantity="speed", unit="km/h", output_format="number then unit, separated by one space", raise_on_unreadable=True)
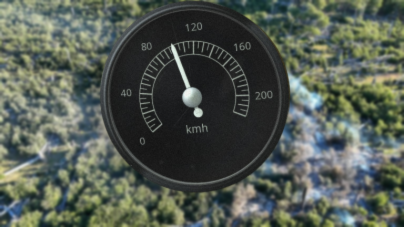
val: 100 km/h
